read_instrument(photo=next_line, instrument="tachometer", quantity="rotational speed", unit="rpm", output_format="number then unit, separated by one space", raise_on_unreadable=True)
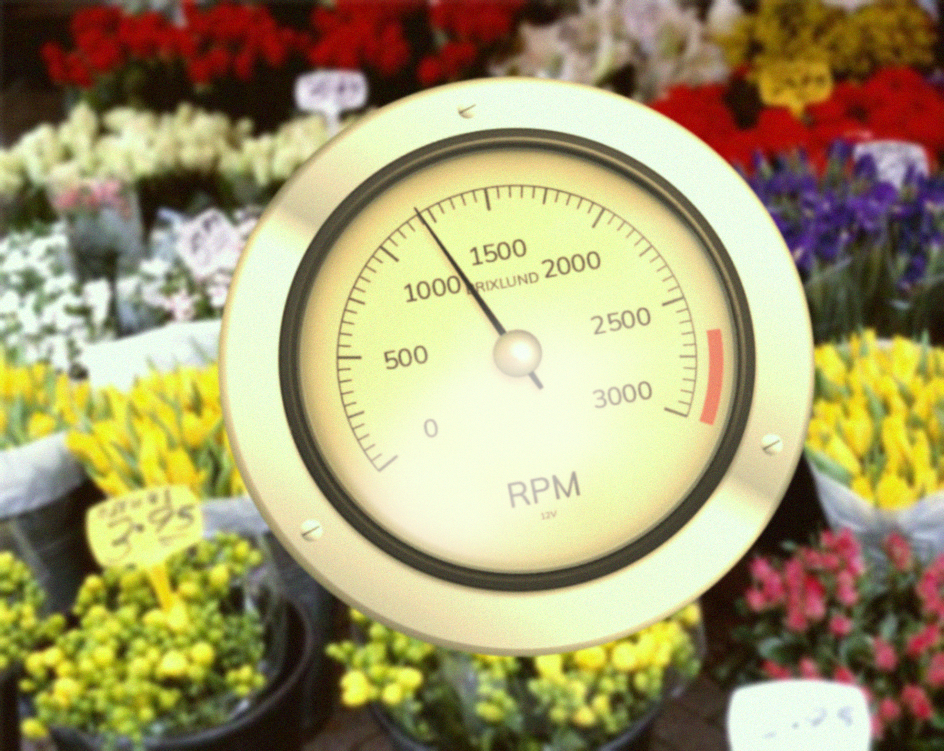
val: 1200 rpm
